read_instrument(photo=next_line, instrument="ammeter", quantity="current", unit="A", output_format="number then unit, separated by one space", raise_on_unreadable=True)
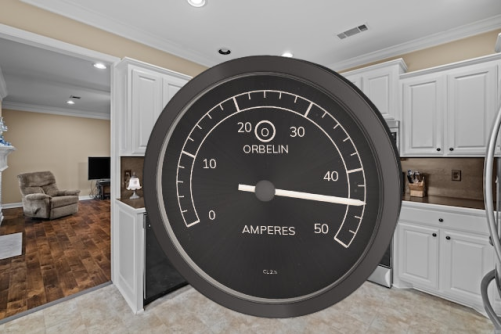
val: 44 A
